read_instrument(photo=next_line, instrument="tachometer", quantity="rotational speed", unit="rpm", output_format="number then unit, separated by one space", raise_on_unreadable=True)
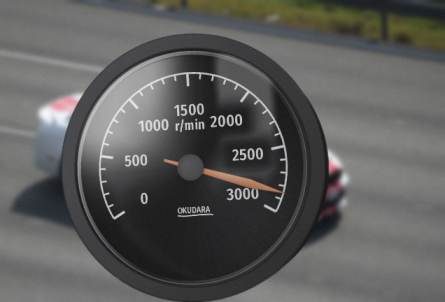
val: 2850 rpm
